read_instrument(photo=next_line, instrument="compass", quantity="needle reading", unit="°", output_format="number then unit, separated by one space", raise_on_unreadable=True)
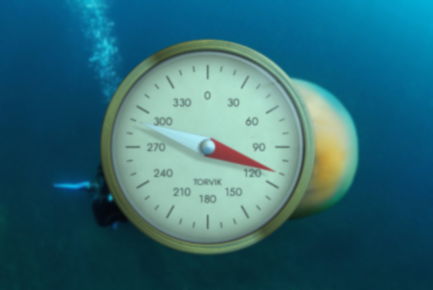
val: 110 °
